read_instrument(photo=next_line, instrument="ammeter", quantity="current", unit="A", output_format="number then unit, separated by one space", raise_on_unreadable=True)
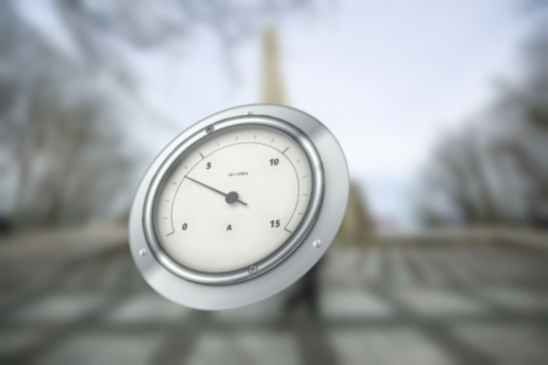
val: 3.5 A
